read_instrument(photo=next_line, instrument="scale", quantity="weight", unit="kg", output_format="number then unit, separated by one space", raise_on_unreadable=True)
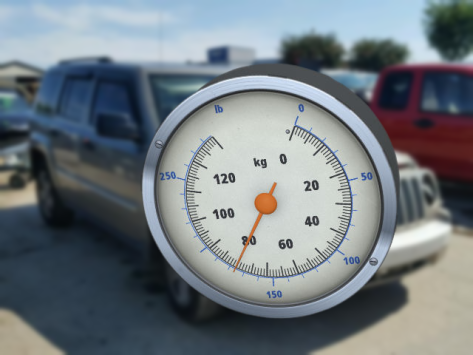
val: 80 kg
